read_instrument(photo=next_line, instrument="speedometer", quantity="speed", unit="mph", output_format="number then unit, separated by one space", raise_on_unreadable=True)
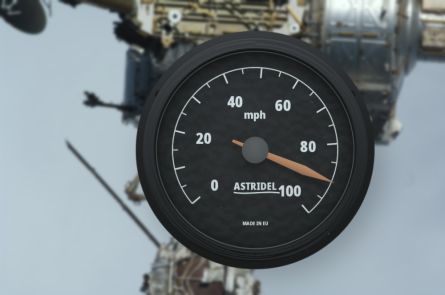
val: 90 mph
